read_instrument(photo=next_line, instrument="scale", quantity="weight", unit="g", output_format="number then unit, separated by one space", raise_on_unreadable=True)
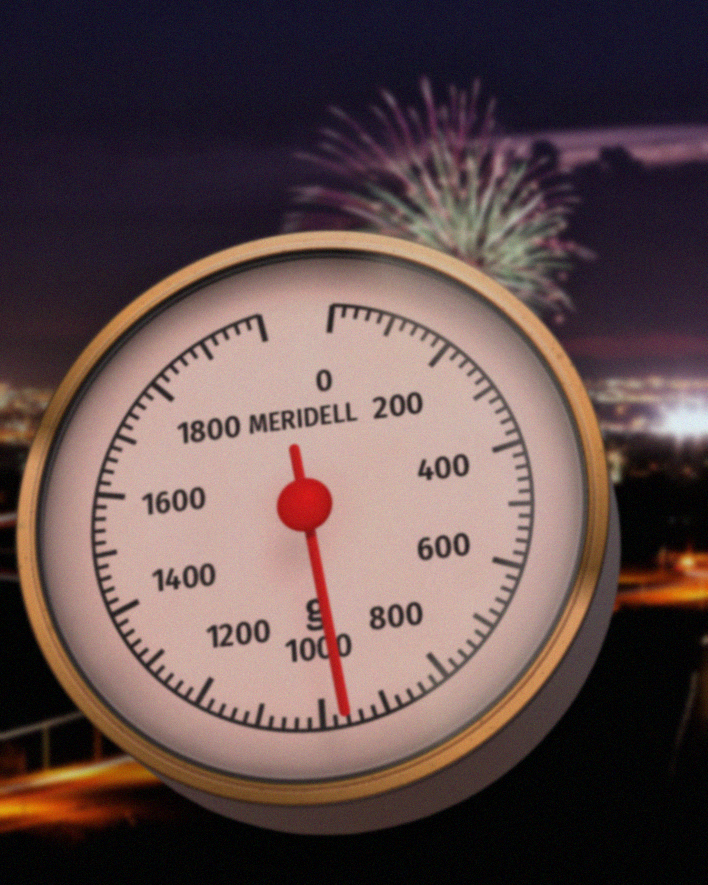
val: 960 g
